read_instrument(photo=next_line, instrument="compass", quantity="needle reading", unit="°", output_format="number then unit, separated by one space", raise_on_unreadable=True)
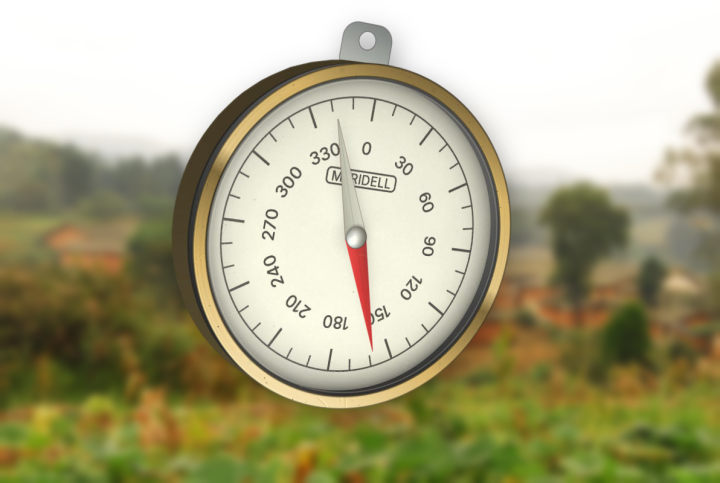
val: 160 °
